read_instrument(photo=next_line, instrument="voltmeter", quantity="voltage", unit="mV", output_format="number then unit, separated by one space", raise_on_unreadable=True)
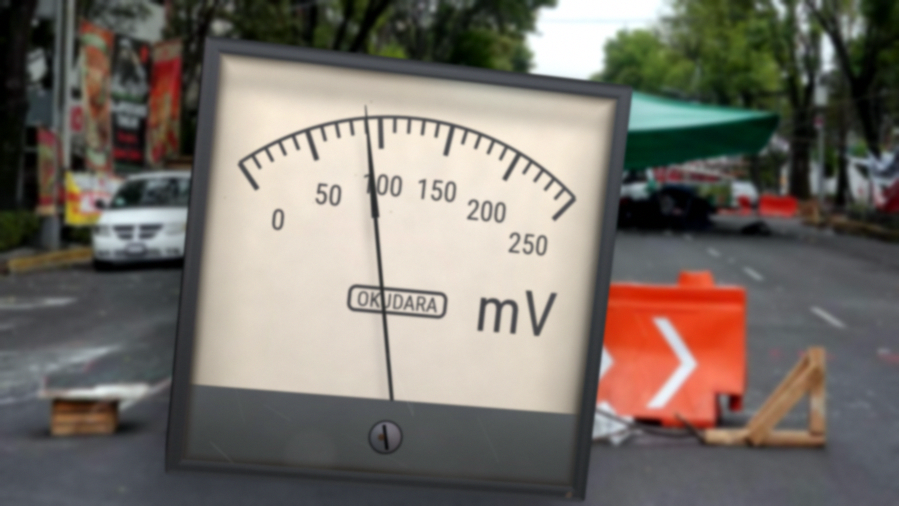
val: 90 mV
